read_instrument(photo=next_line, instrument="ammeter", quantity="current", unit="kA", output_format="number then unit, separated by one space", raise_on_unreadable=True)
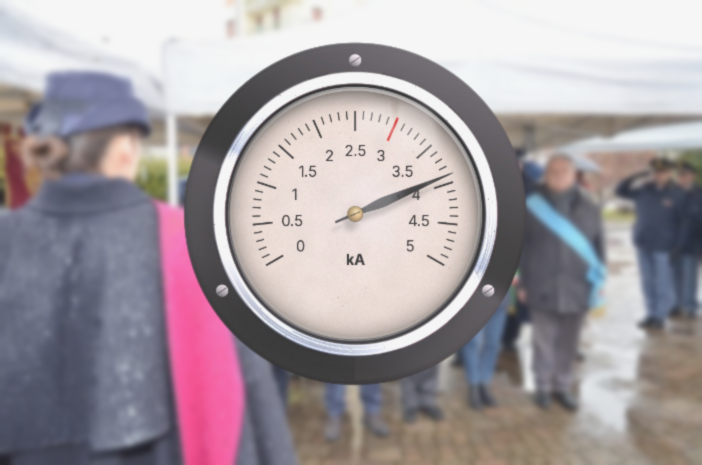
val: 3.9 kA
